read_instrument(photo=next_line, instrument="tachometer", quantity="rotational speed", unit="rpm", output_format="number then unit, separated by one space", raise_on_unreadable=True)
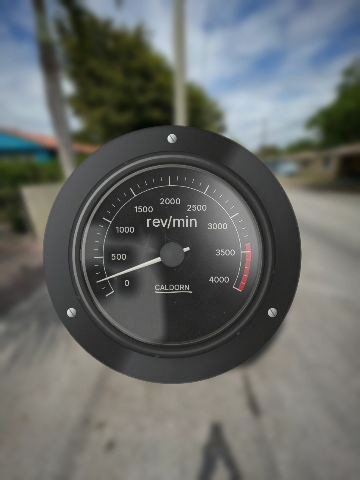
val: 200 rpm
